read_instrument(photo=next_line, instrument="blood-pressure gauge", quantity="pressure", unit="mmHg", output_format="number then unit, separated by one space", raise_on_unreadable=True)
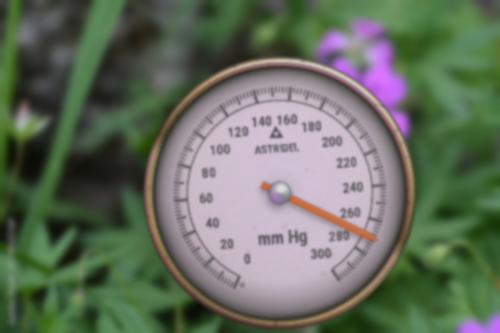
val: 270 mmHg
